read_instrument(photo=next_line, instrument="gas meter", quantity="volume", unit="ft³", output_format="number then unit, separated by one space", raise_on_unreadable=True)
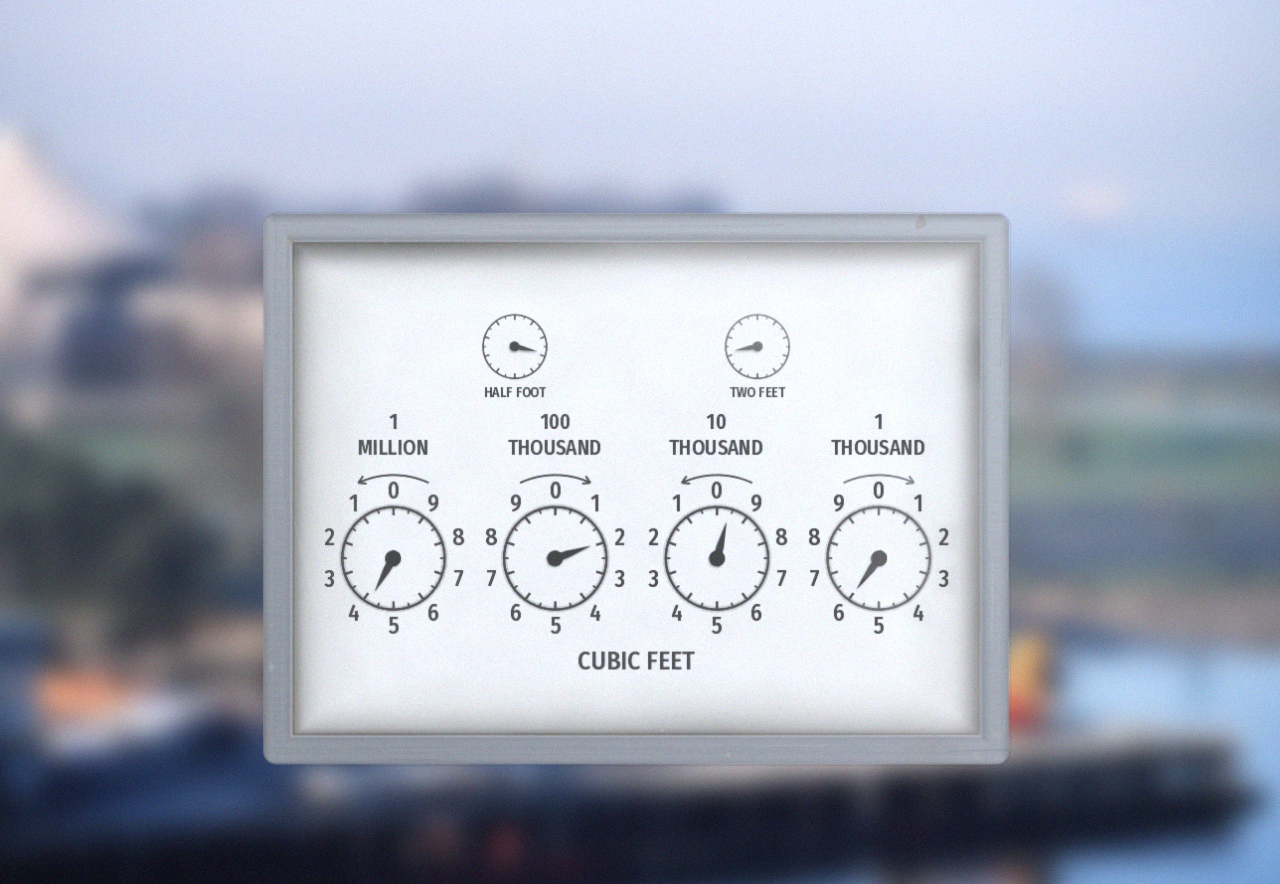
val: 419600 ft³
